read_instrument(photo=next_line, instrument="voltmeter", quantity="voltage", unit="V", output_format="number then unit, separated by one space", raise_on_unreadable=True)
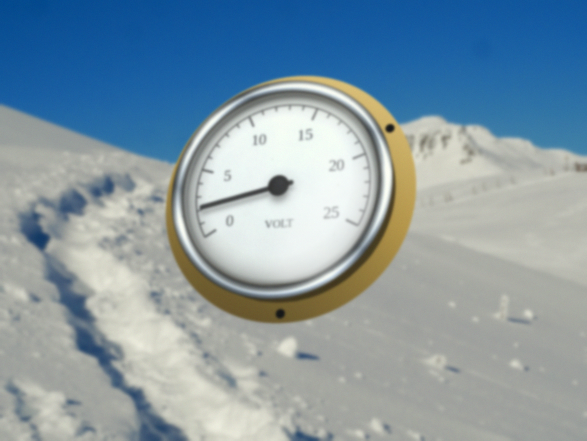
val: 2 V
